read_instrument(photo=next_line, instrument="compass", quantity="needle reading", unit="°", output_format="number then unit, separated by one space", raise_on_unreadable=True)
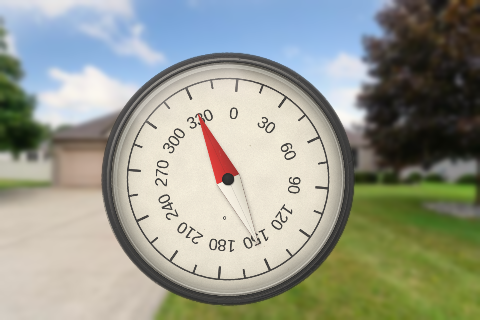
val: 330 °
